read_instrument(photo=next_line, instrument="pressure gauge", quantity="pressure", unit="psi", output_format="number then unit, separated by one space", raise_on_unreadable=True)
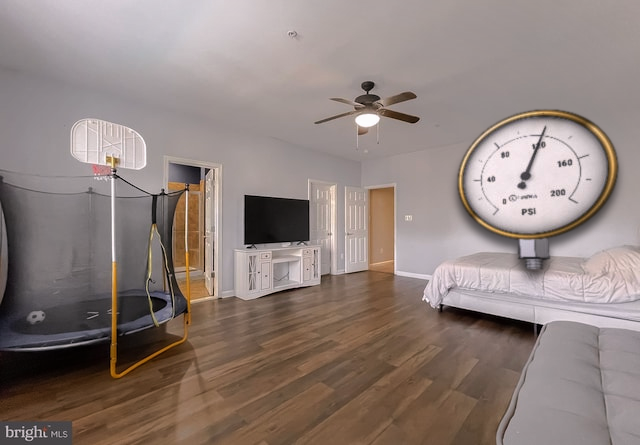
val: 120 psi
